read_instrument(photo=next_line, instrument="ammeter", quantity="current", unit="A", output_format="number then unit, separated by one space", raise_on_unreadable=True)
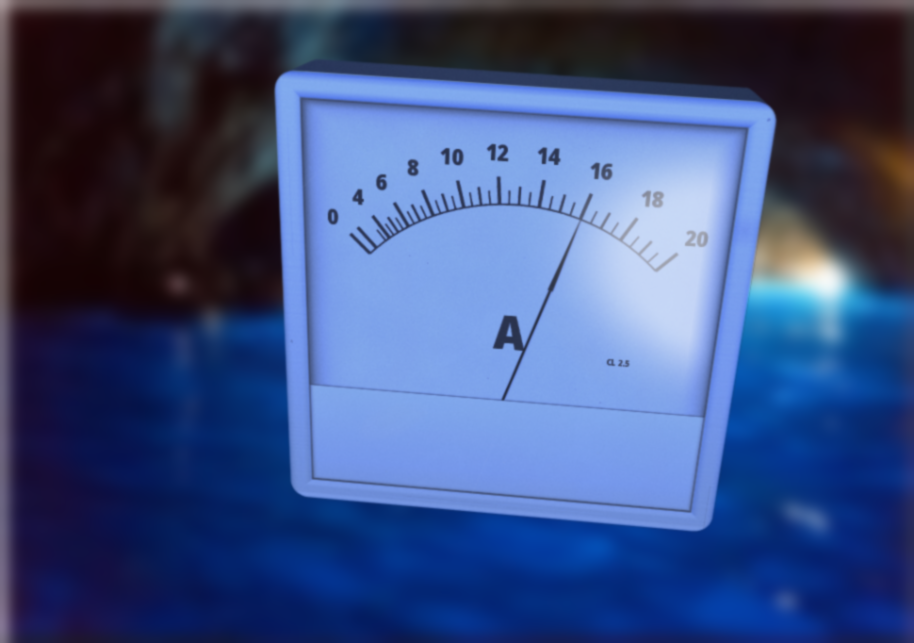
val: 16 A
